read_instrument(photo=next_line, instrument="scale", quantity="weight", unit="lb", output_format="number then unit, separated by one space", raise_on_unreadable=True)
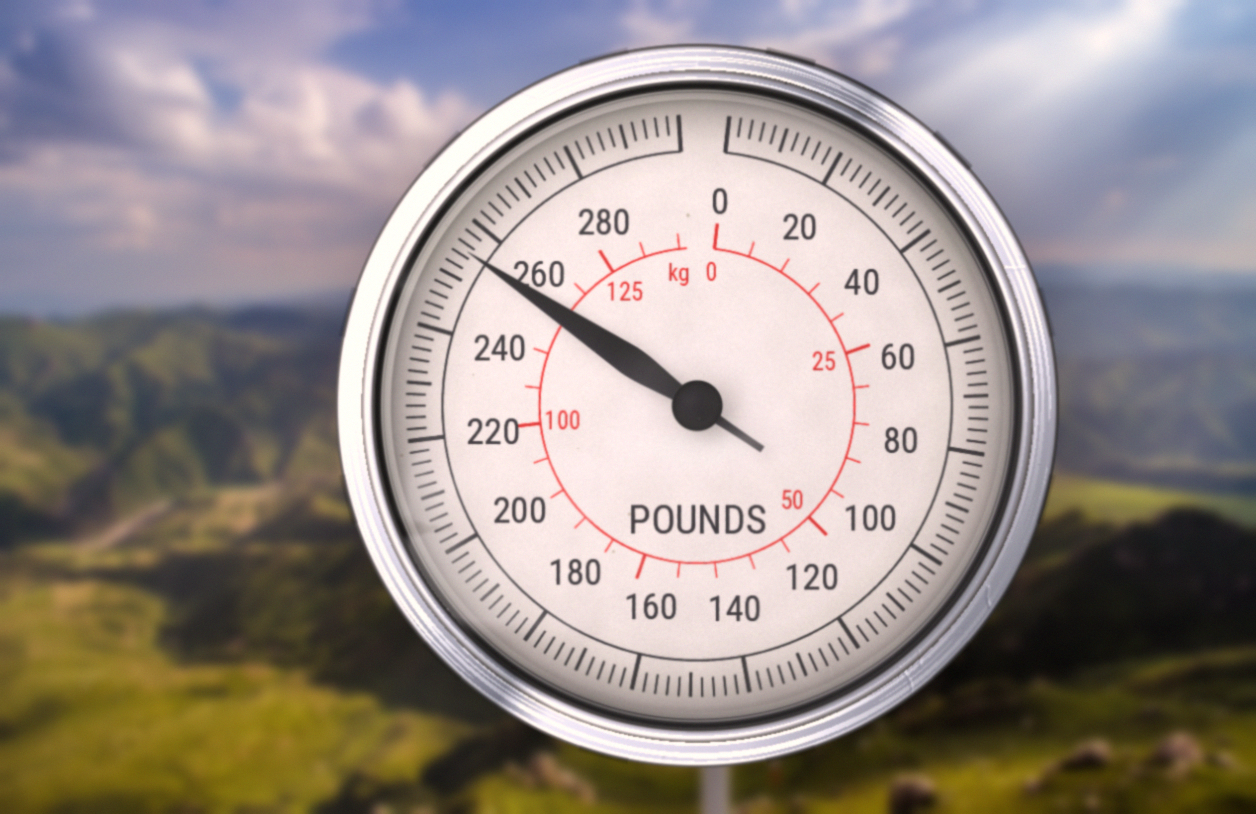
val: 255 lb
